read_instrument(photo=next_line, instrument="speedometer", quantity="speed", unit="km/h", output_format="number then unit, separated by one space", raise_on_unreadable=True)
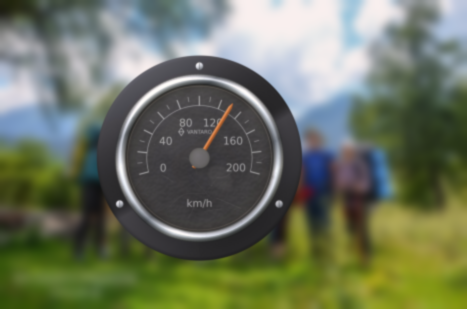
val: 130 km/h
